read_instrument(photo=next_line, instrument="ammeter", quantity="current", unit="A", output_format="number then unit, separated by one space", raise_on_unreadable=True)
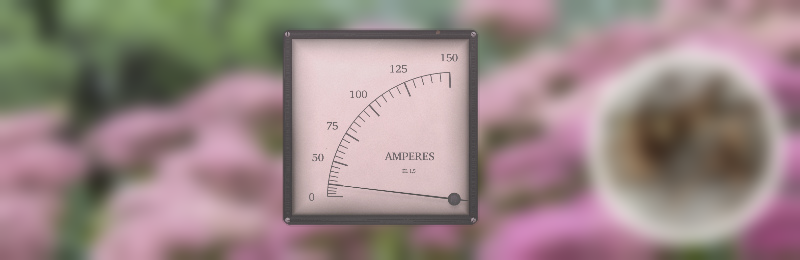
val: 25 A
